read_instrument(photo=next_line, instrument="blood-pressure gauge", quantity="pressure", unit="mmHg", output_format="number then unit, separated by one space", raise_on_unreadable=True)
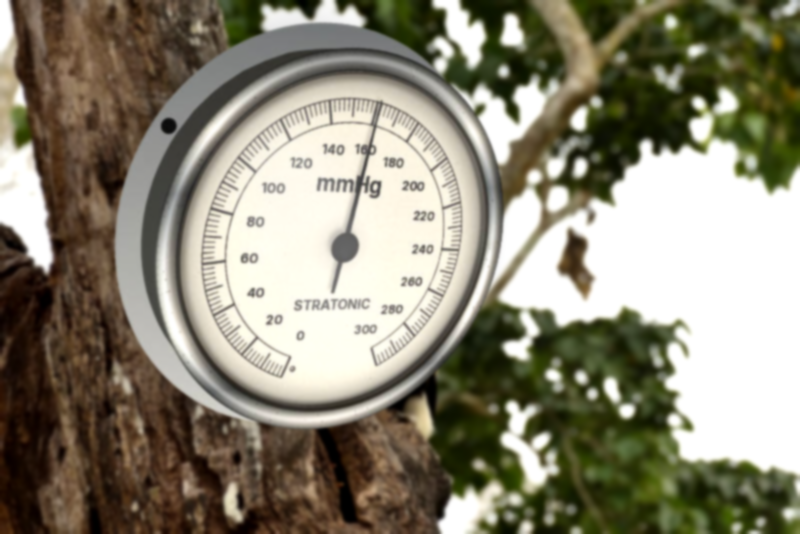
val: 160 mmHg
